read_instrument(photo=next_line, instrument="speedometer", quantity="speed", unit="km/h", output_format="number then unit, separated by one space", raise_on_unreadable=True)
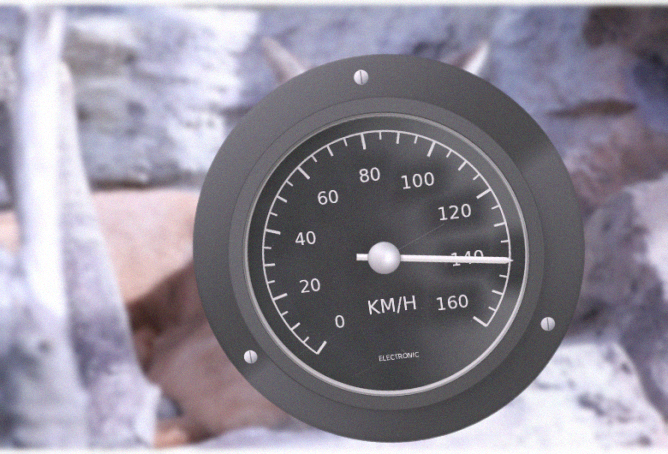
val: 140 km/h
